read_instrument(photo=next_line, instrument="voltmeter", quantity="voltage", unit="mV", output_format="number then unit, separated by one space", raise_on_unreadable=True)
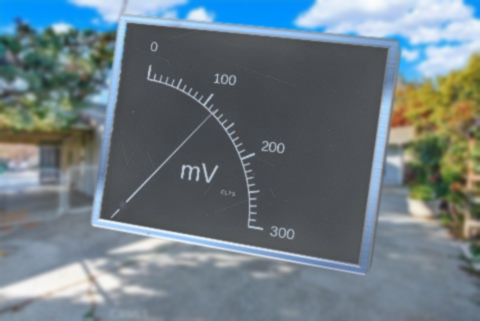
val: 120 mV
